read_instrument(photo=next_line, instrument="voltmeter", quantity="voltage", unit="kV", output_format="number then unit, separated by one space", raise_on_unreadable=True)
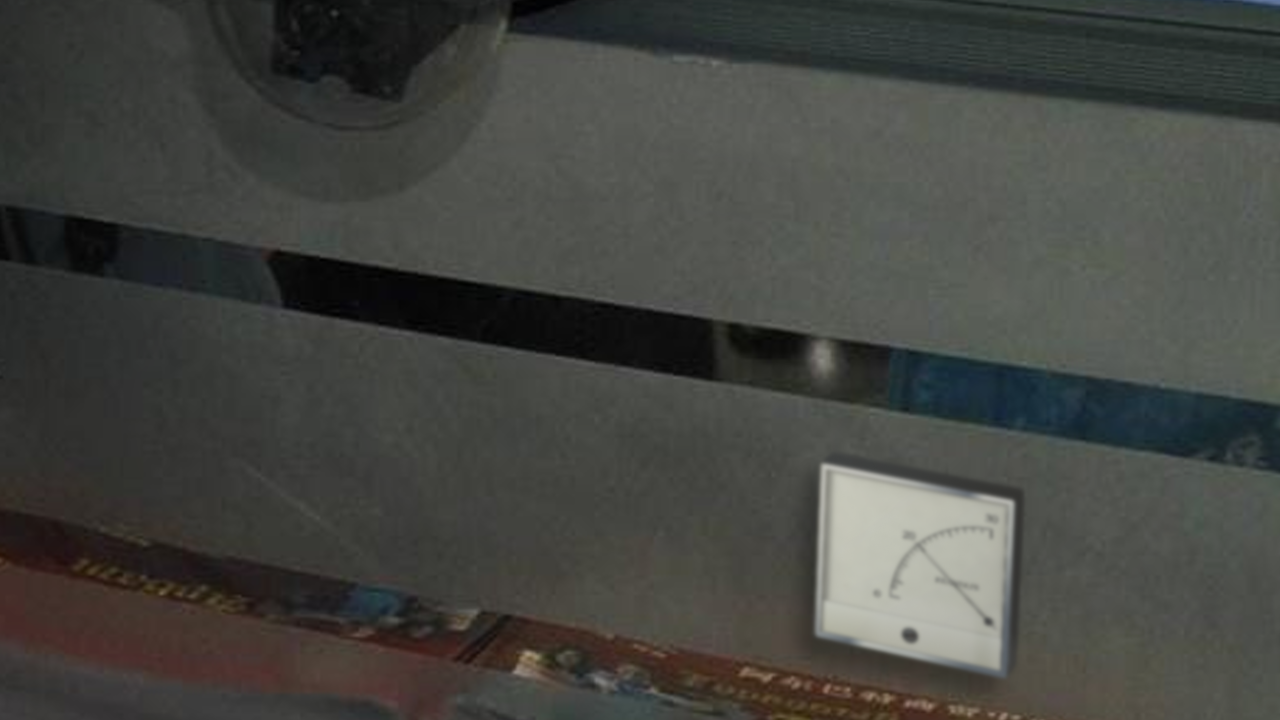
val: 20 kV
